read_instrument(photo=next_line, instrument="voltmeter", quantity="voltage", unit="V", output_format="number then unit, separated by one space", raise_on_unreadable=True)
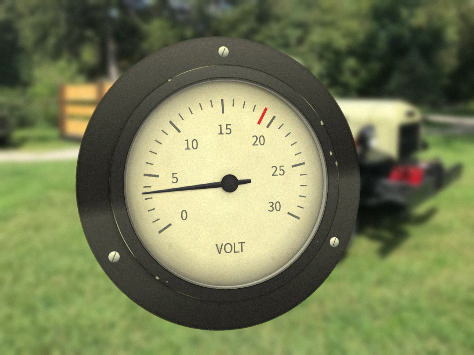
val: 3.5 V
